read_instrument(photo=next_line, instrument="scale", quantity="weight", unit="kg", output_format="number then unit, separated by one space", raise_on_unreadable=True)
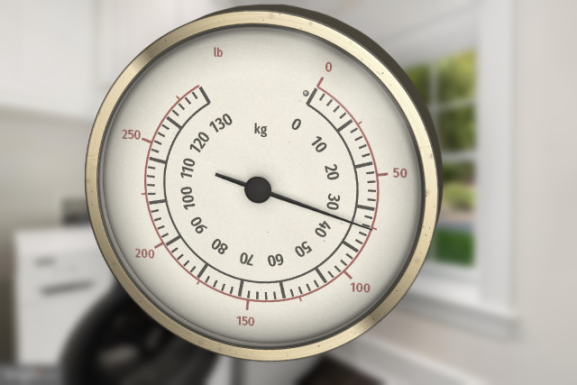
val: 34 kg
